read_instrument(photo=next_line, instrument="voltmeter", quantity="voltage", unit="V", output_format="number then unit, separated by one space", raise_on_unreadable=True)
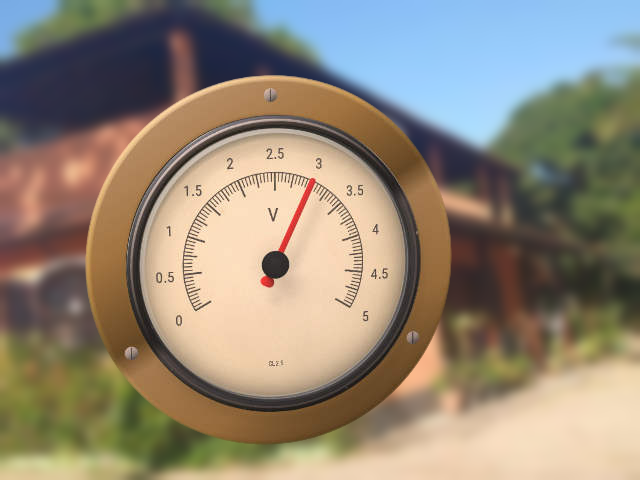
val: 3 V
